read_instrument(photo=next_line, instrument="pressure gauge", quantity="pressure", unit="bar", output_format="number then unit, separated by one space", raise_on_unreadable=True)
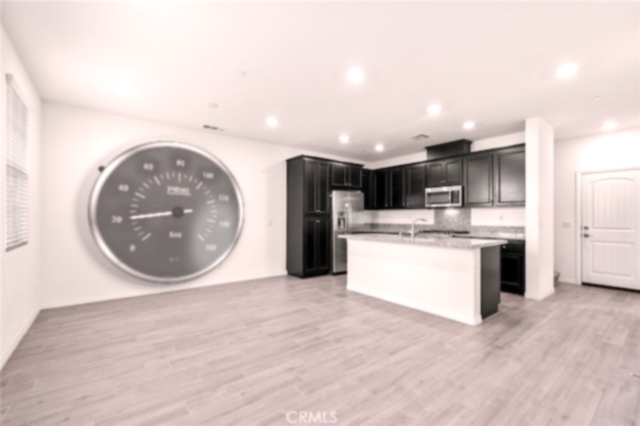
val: 20 bar
